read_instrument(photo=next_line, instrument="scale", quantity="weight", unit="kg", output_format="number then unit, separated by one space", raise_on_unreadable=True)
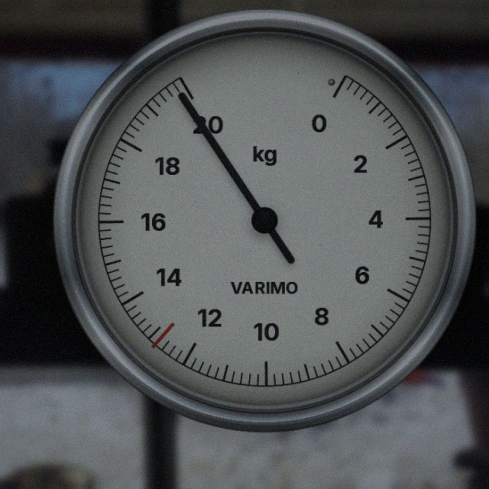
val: 19.8 kg
